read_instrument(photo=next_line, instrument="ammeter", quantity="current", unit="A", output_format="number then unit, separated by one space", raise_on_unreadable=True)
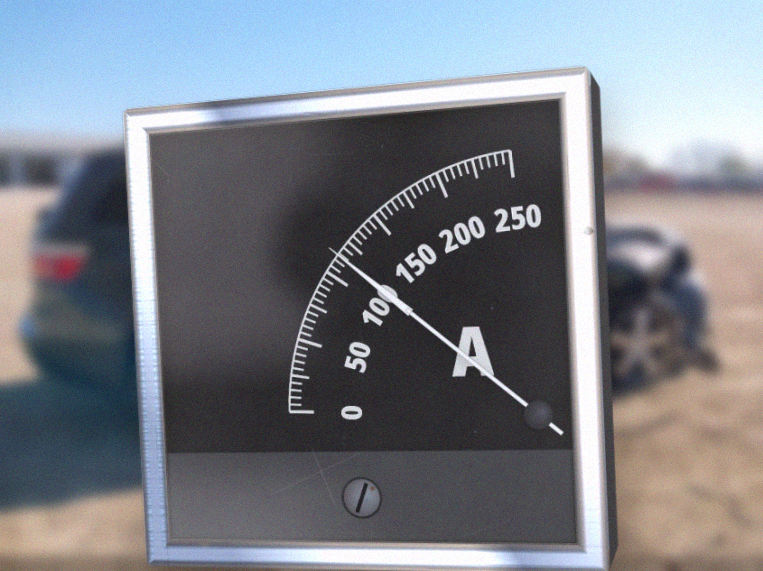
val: 115 A
